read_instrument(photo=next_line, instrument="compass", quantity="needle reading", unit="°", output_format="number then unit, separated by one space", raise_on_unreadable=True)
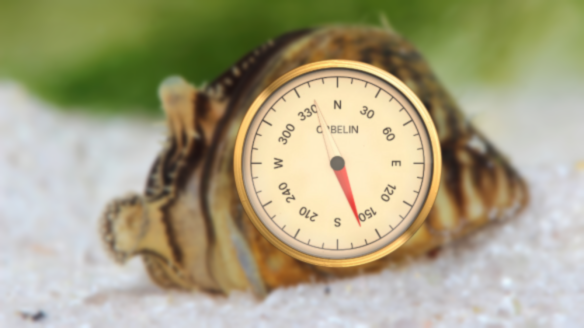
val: 160 °
